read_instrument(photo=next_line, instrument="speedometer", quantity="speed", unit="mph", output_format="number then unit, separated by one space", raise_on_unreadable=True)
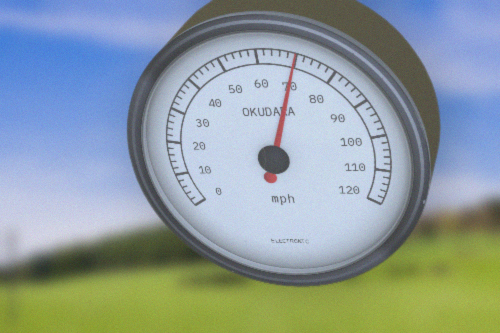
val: 70 mph
